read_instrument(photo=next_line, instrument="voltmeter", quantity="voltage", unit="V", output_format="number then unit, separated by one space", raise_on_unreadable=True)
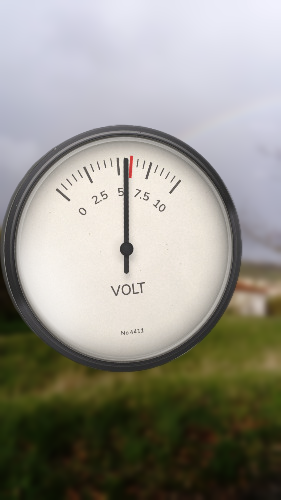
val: 5.5 V
